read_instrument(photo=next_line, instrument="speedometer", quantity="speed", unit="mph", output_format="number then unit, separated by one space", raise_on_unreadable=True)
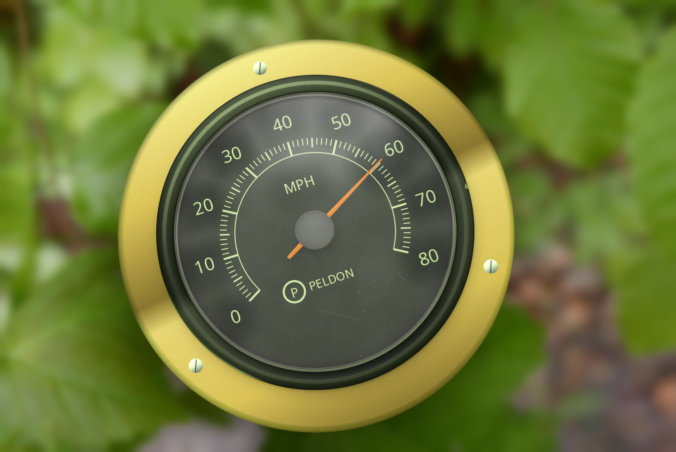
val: 60 mph
